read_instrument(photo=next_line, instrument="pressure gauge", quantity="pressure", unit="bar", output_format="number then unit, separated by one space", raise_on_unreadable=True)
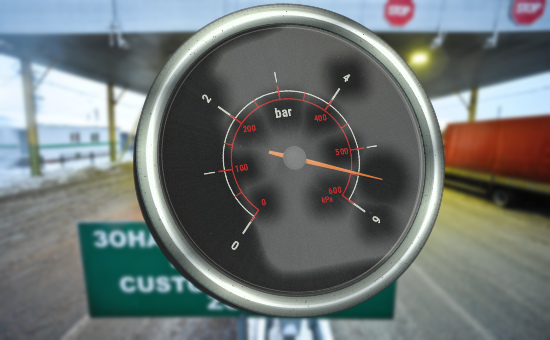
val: 5.5 bar
